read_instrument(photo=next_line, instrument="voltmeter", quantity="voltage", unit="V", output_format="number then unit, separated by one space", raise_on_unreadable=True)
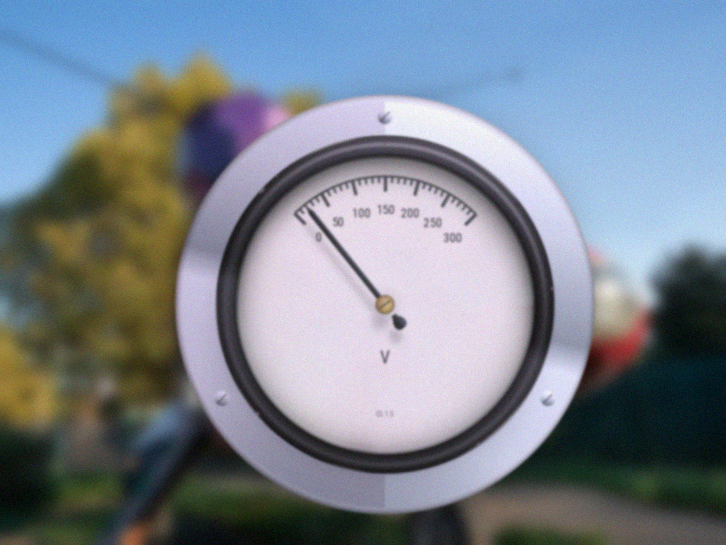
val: 20 V
